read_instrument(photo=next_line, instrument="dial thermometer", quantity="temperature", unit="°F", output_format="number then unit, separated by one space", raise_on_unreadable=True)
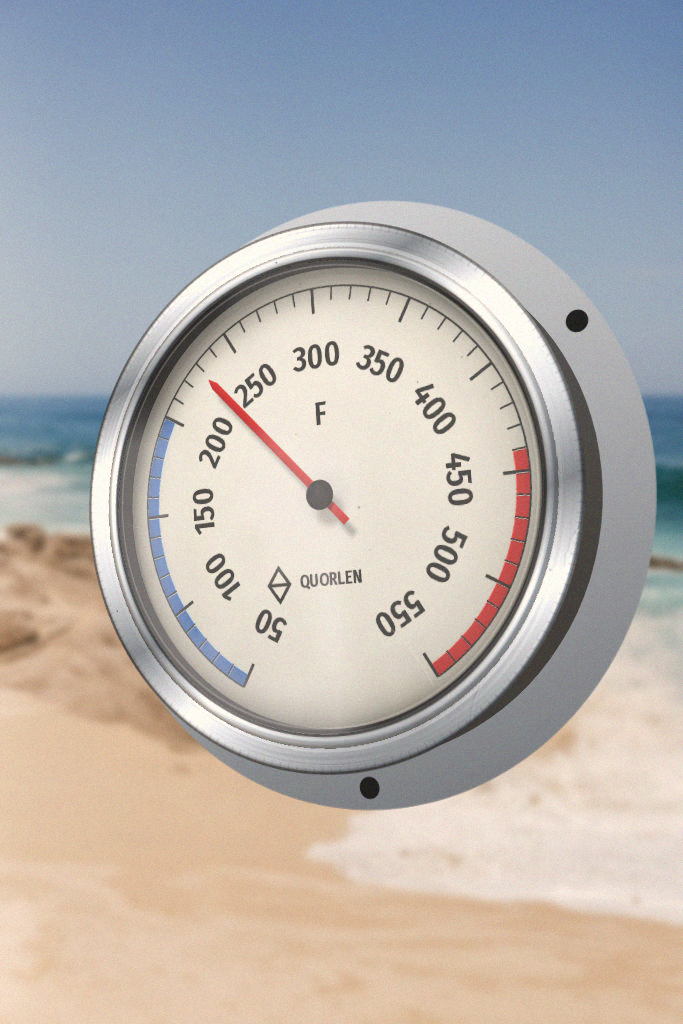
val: 230 °F
